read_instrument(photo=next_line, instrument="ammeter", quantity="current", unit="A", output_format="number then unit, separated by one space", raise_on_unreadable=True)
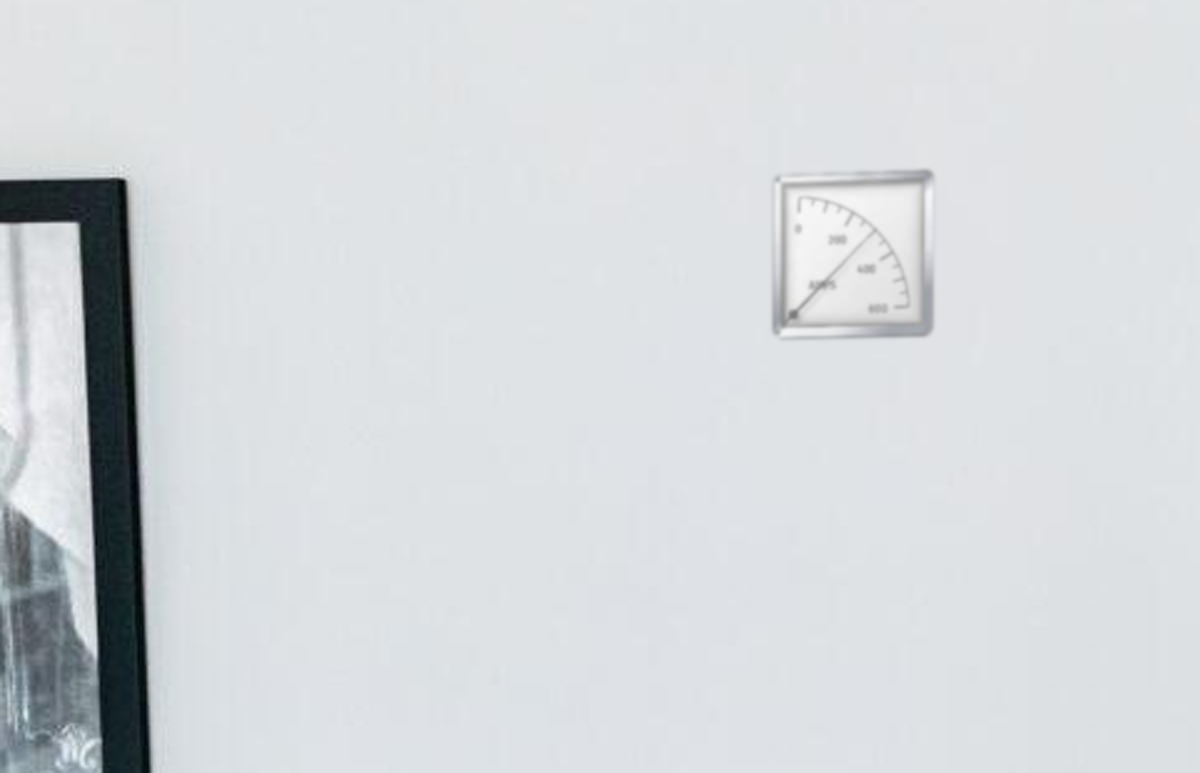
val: 300 A
